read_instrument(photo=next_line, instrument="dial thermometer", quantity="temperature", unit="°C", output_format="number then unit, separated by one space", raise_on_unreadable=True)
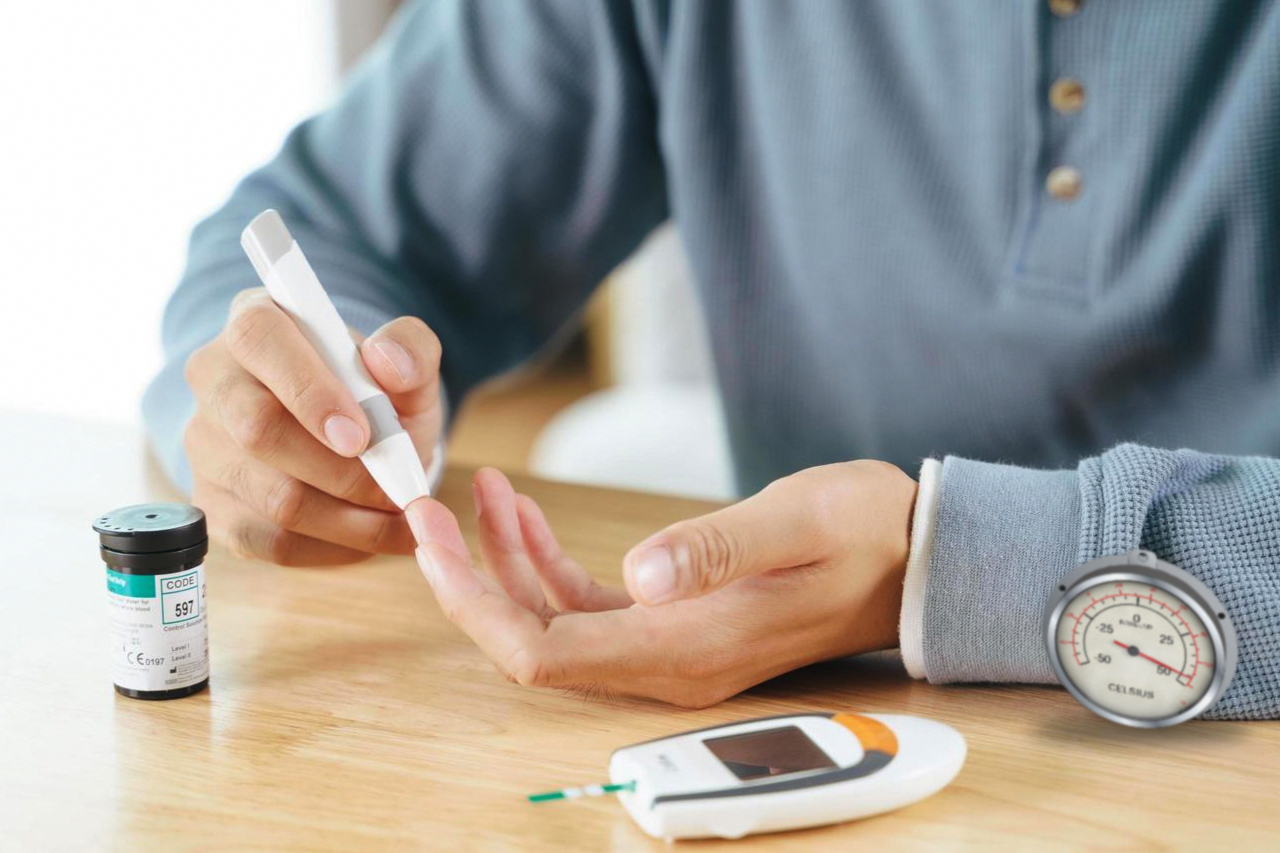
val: 45 °C
